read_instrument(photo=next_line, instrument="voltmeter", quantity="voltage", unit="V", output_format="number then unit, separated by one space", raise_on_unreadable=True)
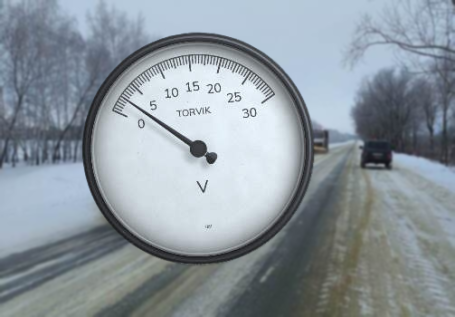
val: 2.5 V
